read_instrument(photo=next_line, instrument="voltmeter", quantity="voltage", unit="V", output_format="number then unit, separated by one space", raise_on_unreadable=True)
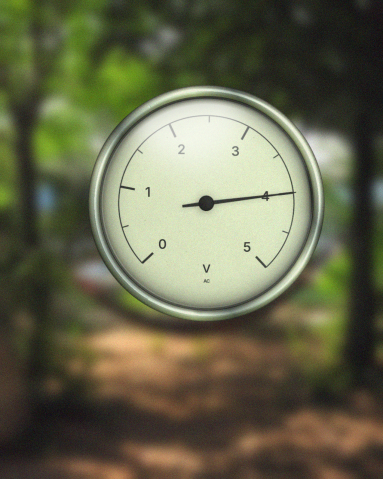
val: 4 V
